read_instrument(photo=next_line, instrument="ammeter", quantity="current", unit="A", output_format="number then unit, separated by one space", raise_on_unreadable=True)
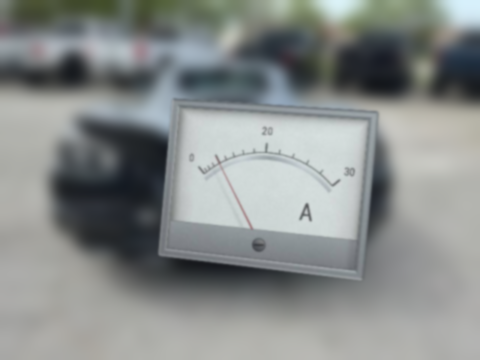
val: 10 A
